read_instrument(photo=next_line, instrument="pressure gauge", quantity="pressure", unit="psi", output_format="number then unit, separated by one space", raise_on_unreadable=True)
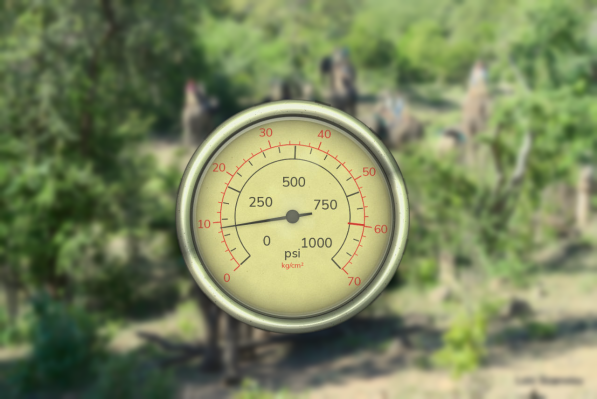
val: 125 psi
